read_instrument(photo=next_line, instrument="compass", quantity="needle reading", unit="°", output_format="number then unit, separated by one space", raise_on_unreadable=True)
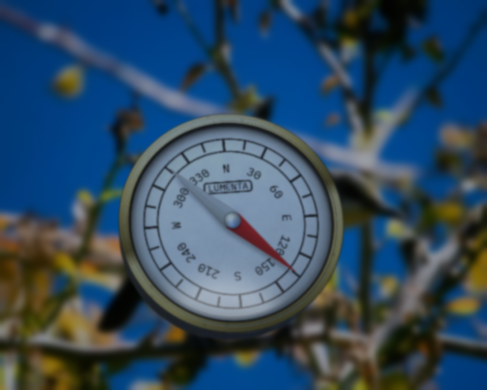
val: 135 °
